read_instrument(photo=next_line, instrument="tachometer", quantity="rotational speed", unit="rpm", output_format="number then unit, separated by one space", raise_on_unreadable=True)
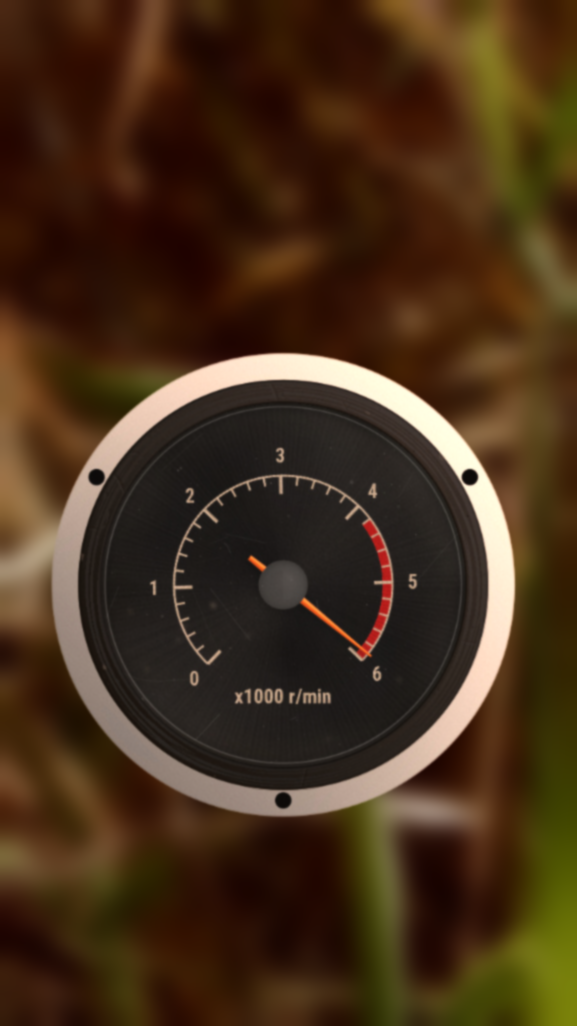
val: 5900 rpm
